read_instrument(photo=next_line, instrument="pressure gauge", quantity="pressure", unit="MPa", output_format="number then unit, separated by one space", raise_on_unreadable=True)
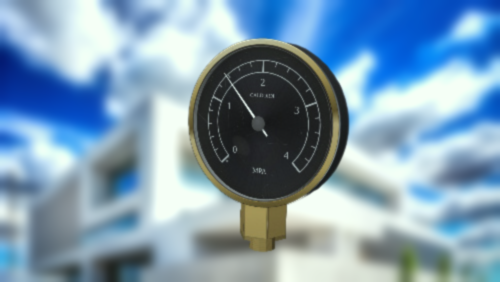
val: 1.4 MPa
